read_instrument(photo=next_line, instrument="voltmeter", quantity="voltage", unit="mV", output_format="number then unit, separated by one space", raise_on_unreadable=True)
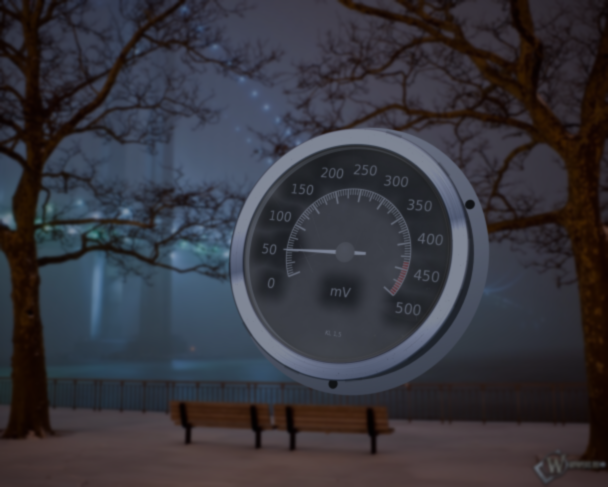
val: 50 mV
